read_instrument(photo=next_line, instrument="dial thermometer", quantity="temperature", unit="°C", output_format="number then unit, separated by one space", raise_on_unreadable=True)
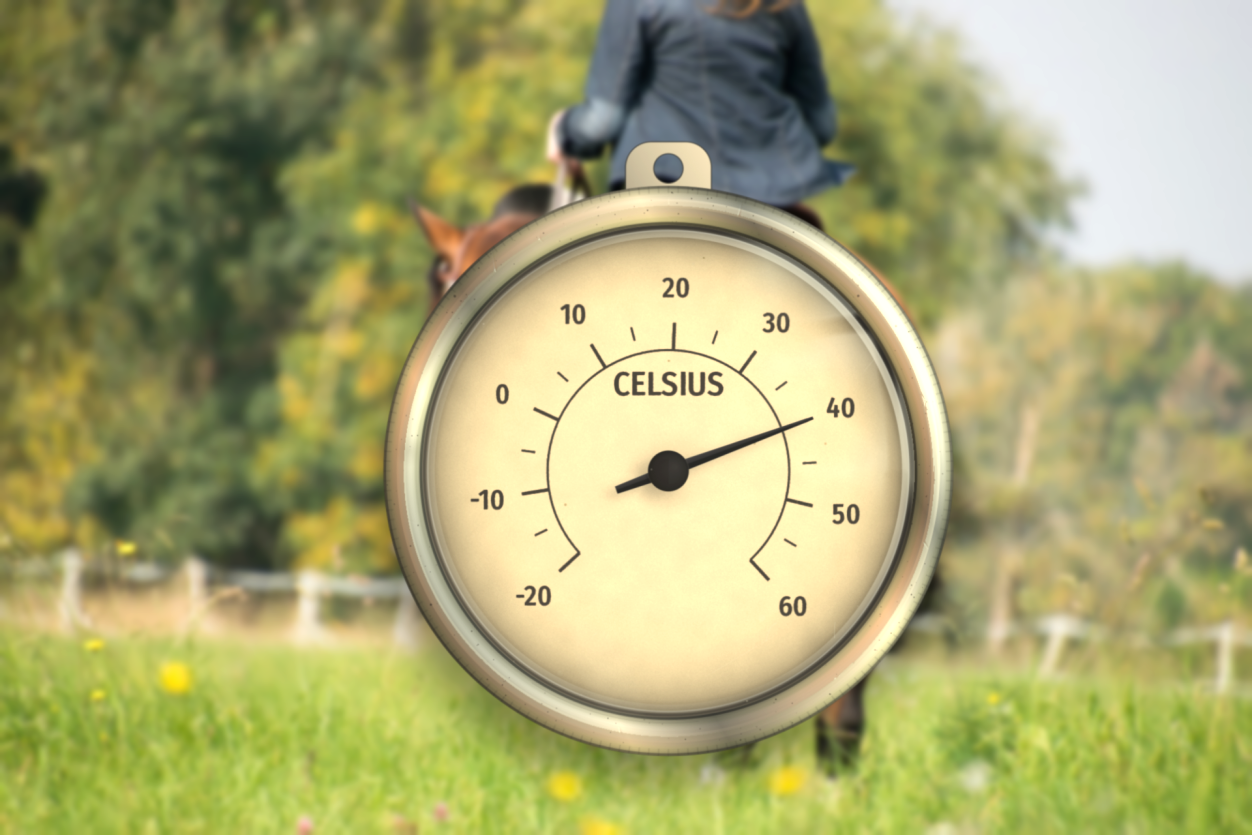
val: 40 °C
